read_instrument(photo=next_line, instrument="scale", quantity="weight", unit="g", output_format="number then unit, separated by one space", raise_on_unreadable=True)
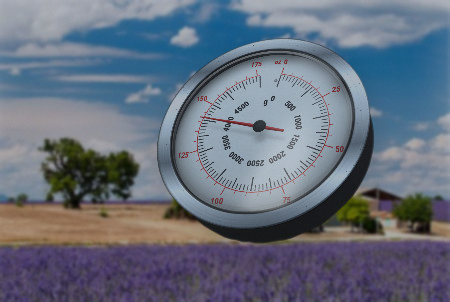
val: 4000 g
